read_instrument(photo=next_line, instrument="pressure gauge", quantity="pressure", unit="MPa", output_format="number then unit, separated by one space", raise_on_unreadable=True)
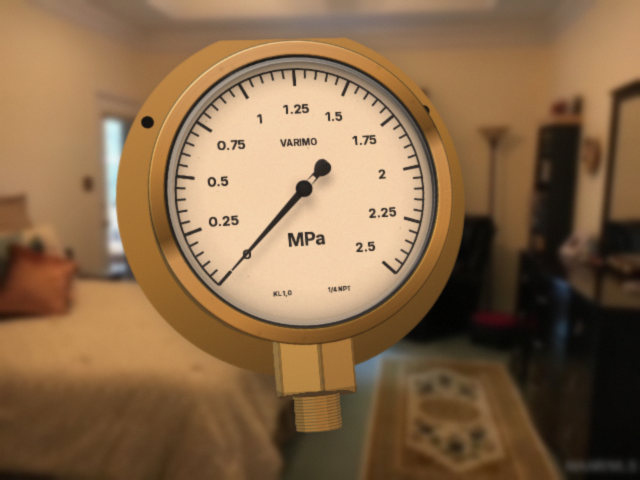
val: 0 MPa
